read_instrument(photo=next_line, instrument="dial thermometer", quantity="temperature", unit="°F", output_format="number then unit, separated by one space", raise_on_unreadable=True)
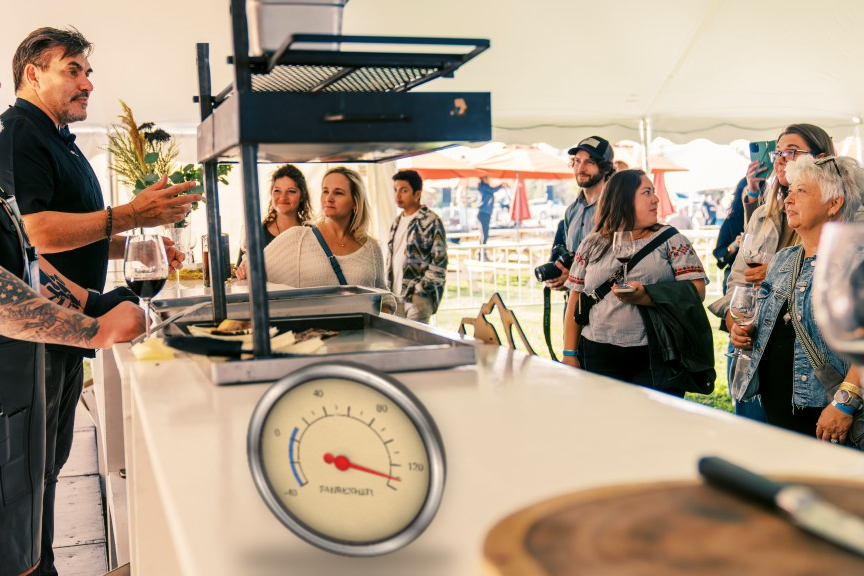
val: 130 °F
